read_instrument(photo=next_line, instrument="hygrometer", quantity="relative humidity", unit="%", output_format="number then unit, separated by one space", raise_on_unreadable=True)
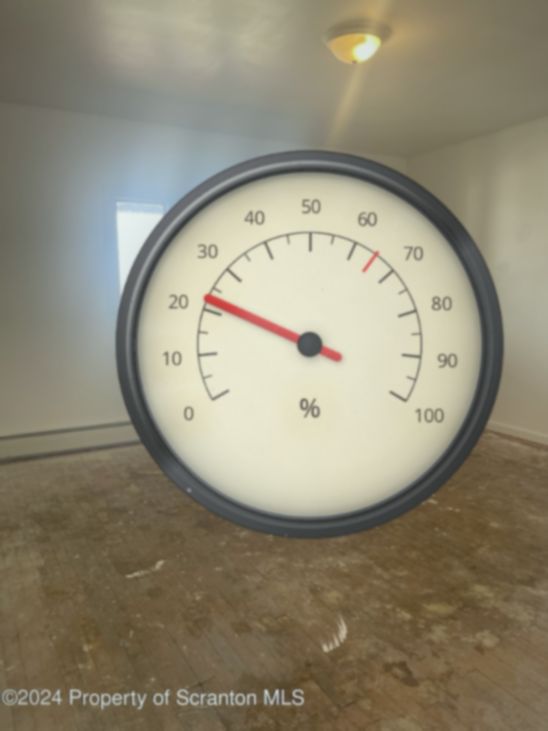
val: 22.5 %
